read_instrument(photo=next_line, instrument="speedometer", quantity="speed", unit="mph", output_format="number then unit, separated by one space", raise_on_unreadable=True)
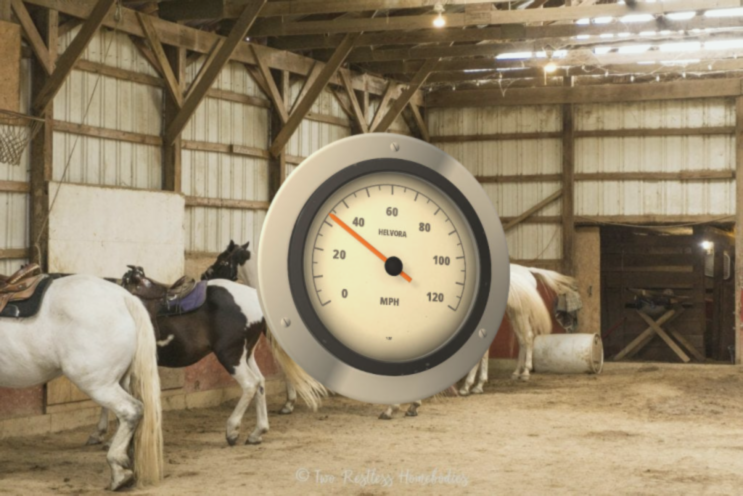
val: 32.5 mph
